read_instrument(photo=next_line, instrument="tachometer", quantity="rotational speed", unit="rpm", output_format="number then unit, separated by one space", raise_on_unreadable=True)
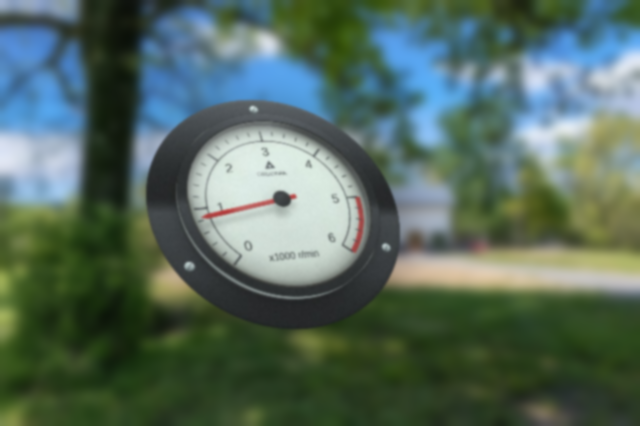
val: 800 rpm
